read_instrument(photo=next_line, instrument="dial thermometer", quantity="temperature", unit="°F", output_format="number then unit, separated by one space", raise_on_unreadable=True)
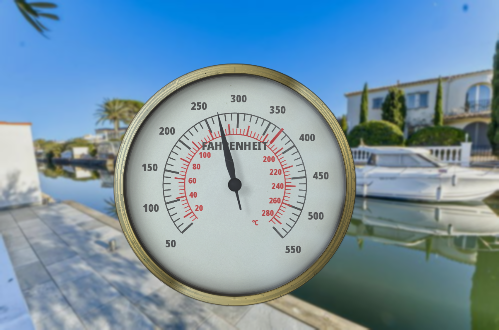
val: 270 °F
